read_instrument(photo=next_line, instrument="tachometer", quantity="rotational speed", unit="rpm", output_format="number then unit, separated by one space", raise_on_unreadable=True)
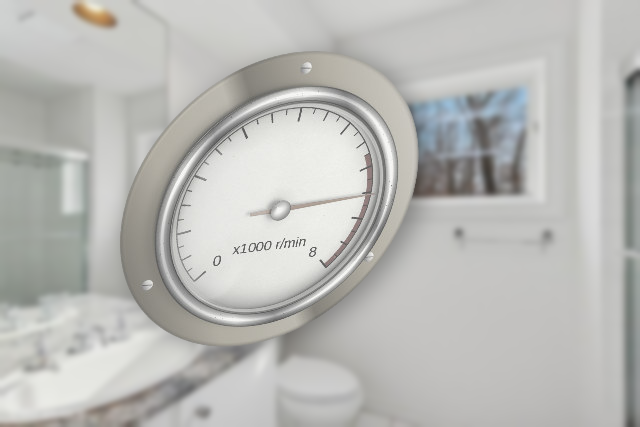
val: 6500 rpm
